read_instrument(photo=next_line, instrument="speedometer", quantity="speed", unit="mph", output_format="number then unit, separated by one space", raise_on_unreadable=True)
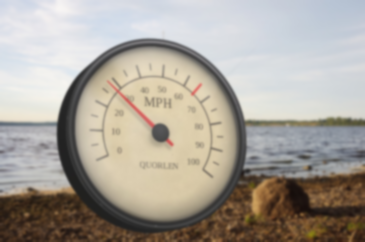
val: 27.5 mph
